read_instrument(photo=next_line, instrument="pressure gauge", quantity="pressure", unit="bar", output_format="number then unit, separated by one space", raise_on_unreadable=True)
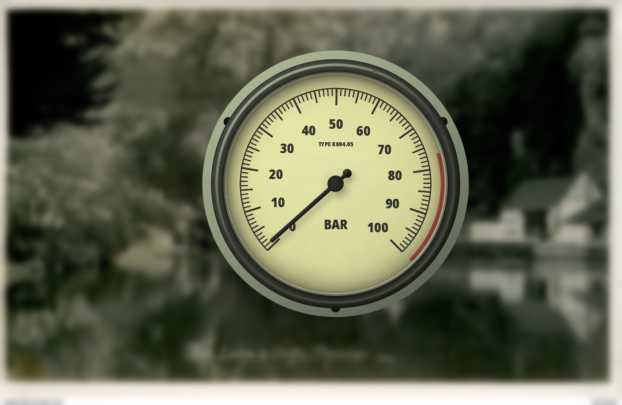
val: 1 bar
